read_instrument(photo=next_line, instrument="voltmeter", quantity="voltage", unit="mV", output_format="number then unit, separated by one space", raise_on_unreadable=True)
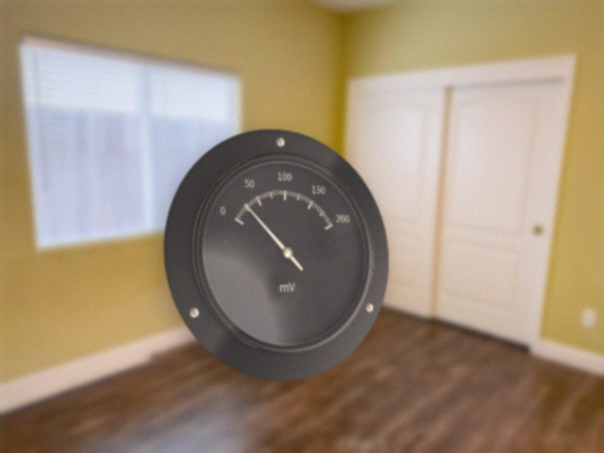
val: 25 mV
